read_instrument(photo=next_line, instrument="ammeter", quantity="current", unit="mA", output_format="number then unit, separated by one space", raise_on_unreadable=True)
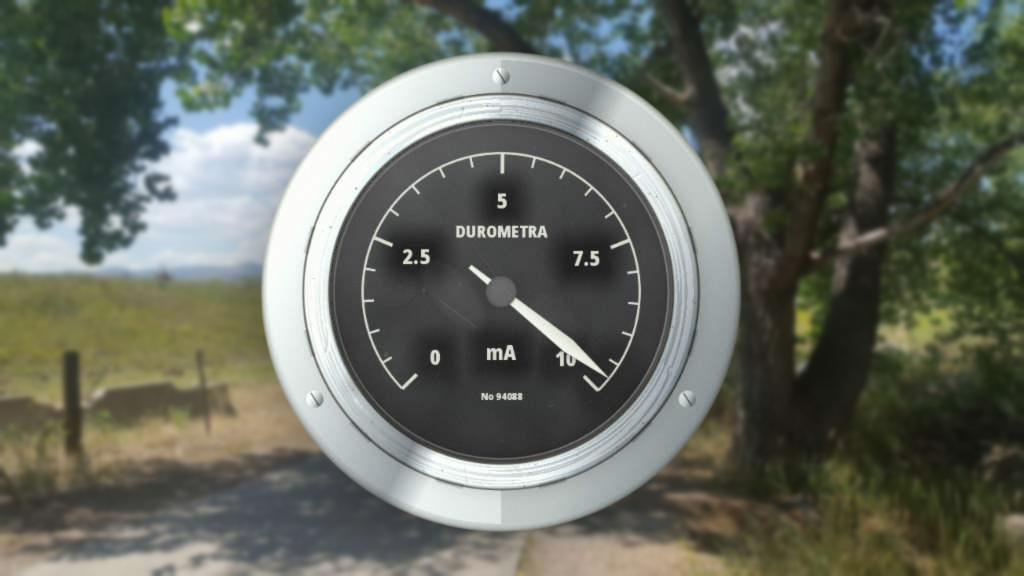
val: 9.75 mA
